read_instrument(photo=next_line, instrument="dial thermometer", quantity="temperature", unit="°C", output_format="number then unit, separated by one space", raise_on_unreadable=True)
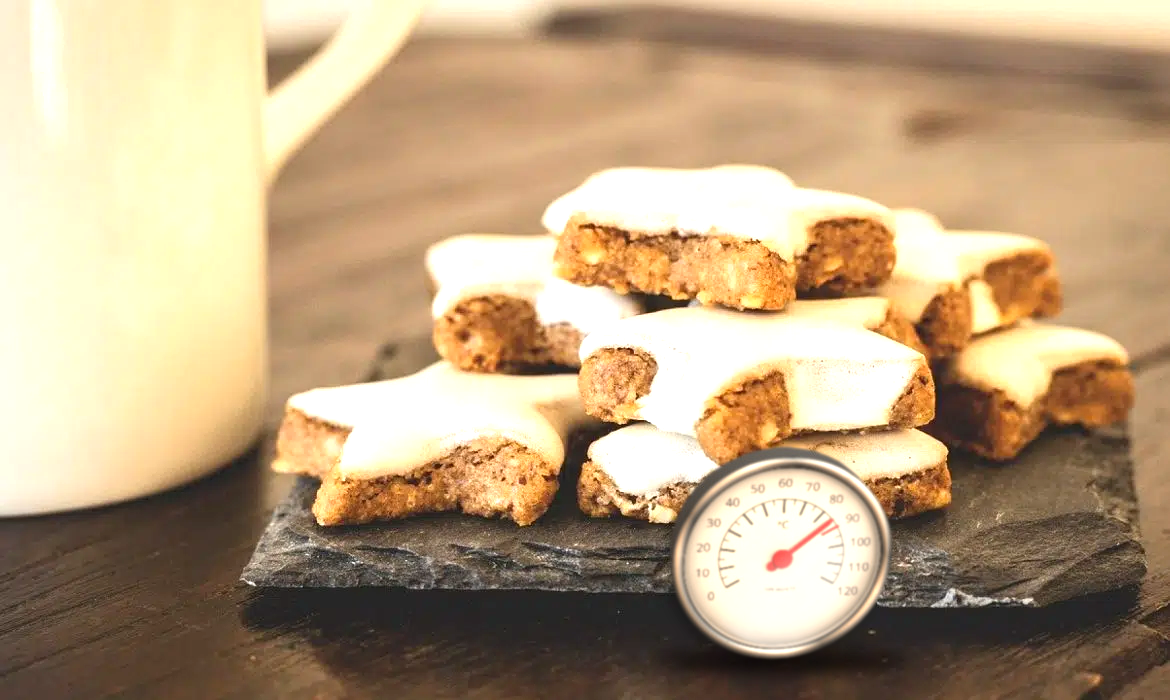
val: 85 °C
